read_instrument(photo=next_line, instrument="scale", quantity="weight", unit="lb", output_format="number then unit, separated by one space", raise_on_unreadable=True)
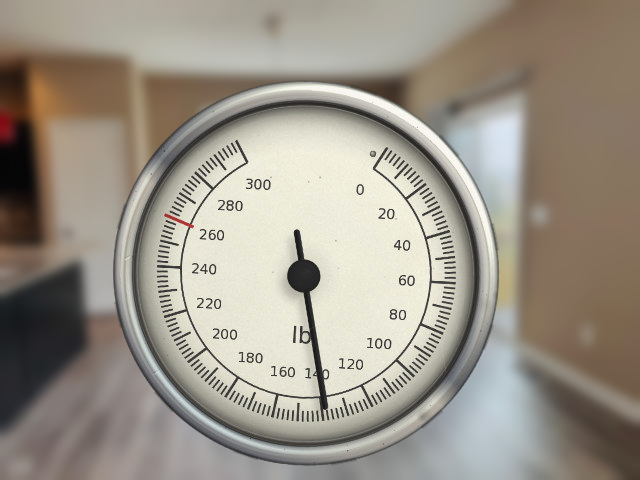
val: 138 lb
